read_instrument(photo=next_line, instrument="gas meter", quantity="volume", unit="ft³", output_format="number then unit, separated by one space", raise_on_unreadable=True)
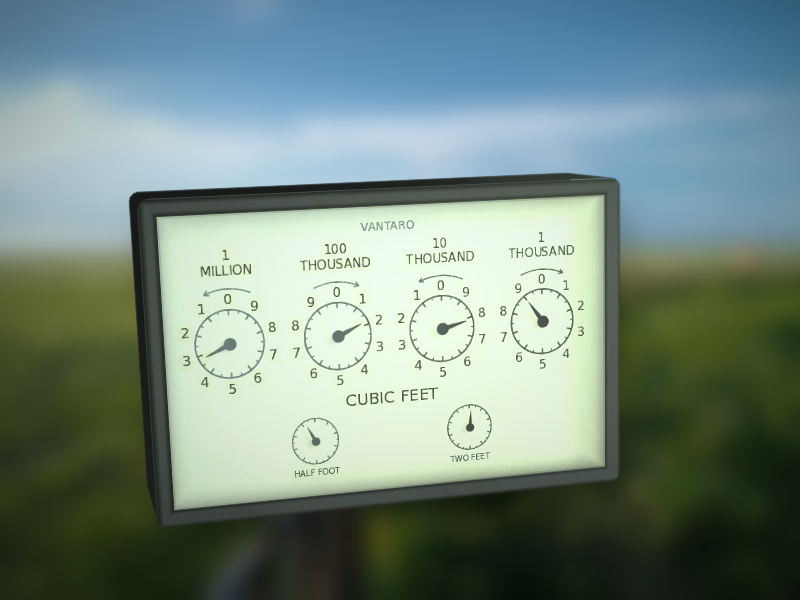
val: 317900 ft³
